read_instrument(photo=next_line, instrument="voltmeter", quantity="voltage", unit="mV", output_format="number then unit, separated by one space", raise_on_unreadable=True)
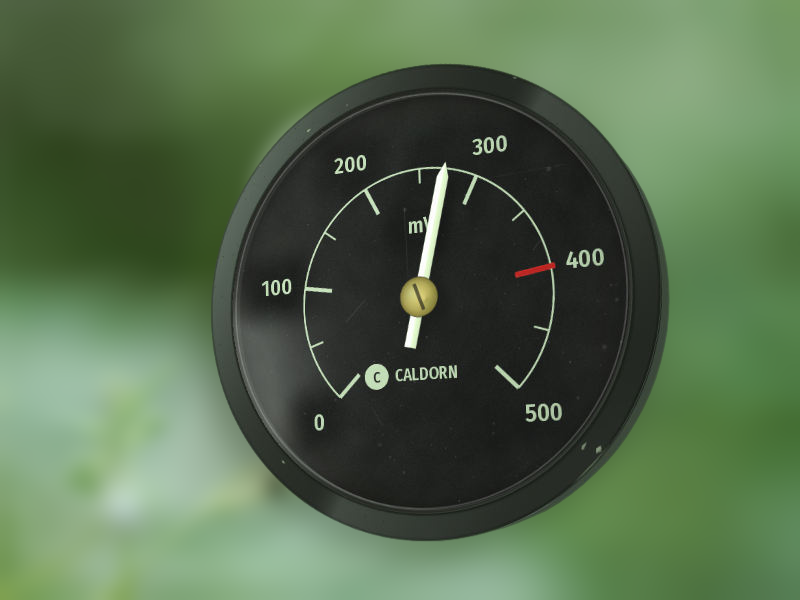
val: 275 mV
